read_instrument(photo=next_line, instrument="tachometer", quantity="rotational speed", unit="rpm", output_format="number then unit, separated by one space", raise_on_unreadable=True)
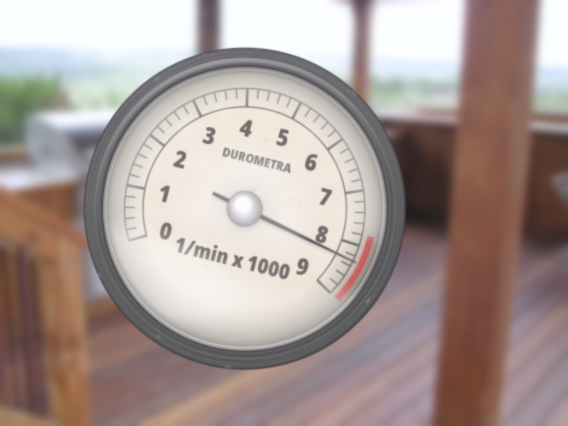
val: 8300 rpm
